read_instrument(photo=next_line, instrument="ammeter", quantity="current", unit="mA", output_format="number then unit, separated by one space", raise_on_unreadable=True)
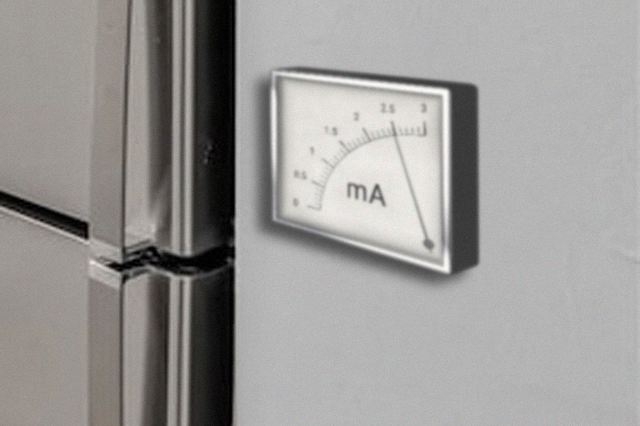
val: 2.5 mA
